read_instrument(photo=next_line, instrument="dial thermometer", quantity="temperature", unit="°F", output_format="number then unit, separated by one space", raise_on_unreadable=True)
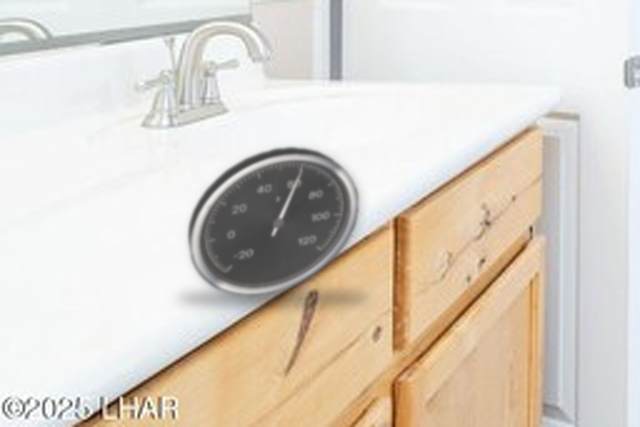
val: 60 °F
